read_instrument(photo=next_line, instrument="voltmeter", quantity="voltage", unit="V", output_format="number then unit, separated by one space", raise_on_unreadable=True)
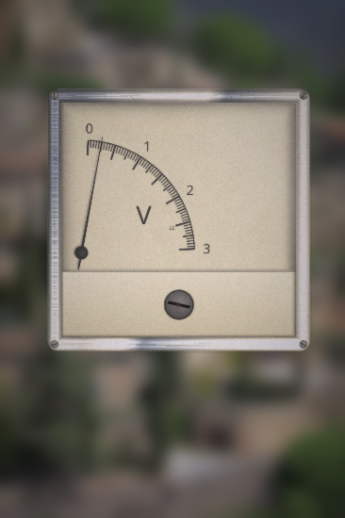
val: 0.25 V
